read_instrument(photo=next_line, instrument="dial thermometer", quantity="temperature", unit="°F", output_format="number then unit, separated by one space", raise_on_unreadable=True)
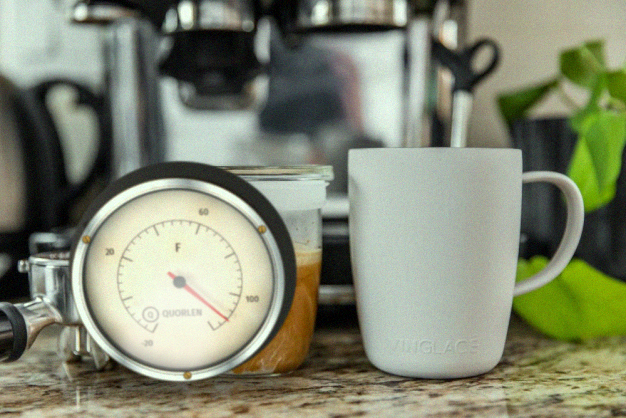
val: 112 °F
